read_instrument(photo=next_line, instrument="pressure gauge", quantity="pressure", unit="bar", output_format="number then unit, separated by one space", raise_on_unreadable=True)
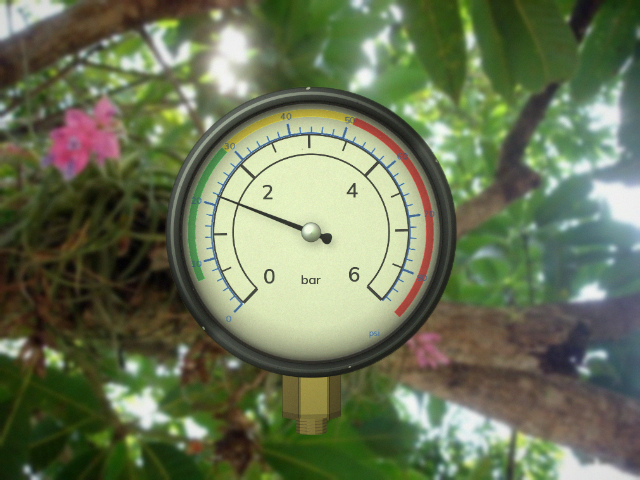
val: 1.5 bar
